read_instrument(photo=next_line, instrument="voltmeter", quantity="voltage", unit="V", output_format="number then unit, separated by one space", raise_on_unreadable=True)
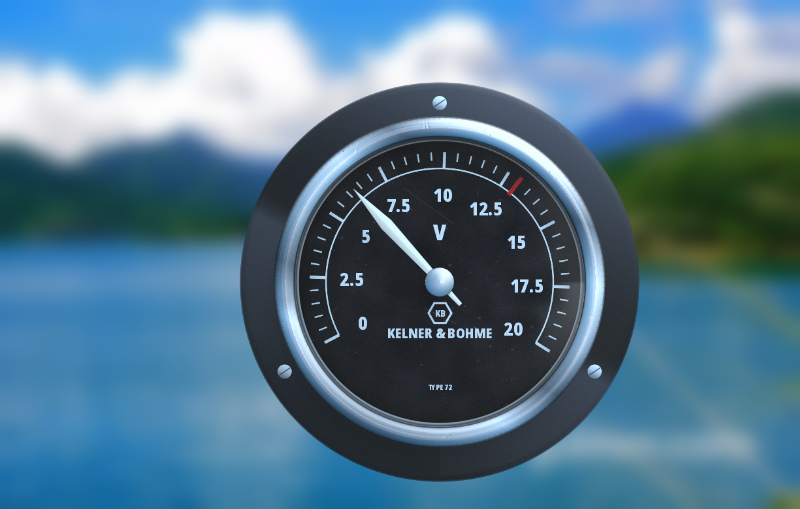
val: 6.25 V
